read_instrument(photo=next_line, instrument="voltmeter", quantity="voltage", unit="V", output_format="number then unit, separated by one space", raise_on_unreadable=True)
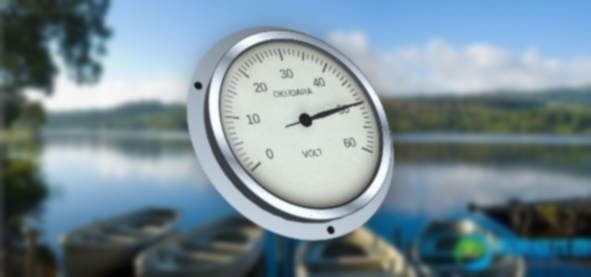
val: 50 V
